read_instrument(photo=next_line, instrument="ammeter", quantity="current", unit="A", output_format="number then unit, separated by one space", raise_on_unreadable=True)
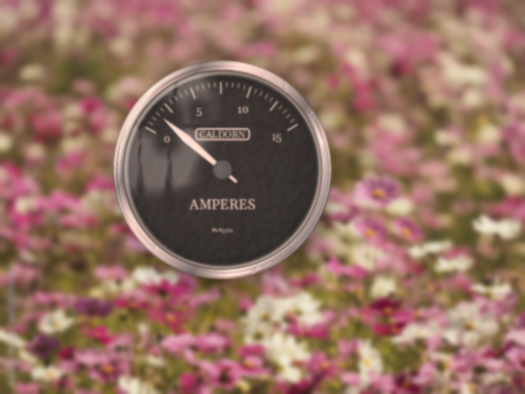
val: 1.5 A
